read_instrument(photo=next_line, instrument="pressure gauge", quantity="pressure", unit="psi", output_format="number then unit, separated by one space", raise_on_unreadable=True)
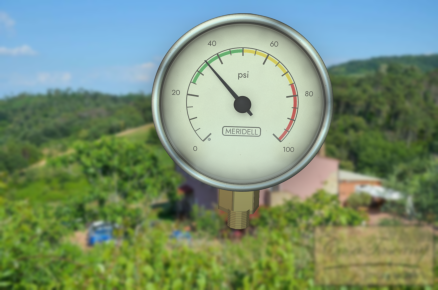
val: 35 psi
